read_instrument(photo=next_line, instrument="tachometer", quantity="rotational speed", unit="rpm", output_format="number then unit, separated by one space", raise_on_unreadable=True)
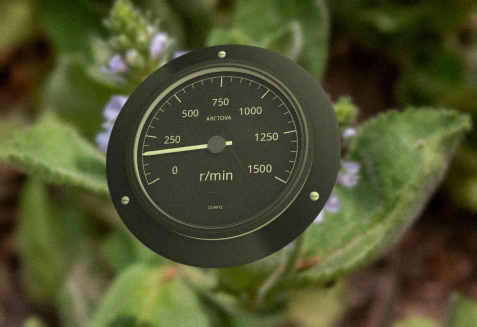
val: 150 rpm
